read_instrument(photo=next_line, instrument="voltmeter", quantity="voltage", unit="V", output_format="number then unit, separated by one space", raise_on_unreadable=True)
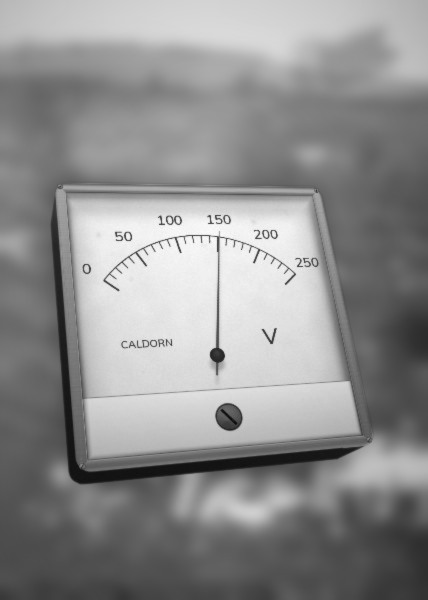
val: 150 V
